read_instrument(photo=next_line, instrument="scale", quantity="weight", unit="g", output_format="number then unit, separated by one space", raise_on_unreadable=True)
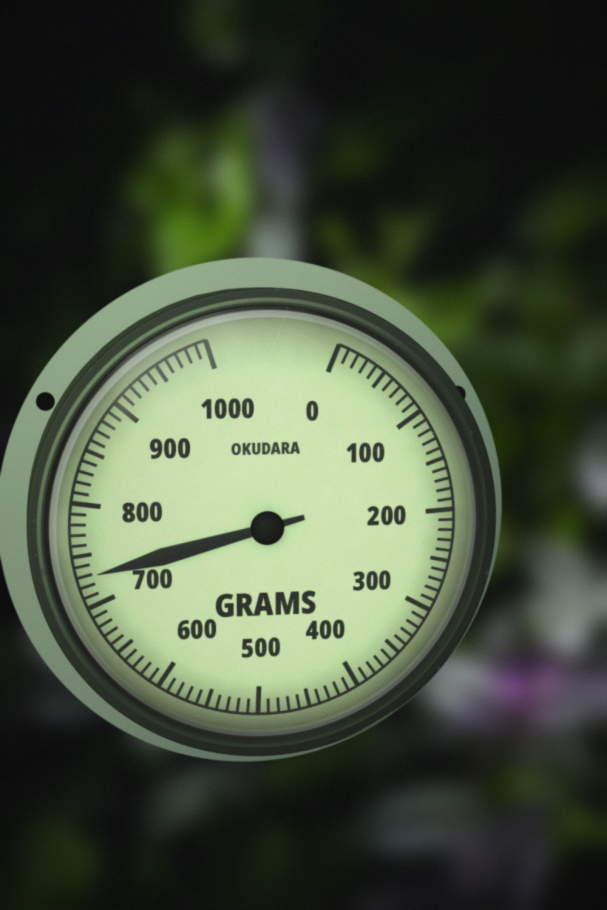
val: 730 g
